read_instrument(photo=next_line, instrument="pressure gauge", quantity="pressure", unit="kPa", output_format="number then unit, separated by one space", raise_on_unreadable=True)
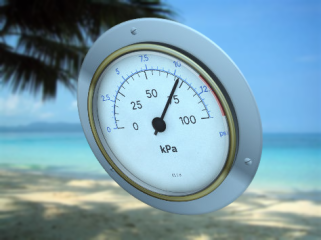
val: 72.5 kPa
